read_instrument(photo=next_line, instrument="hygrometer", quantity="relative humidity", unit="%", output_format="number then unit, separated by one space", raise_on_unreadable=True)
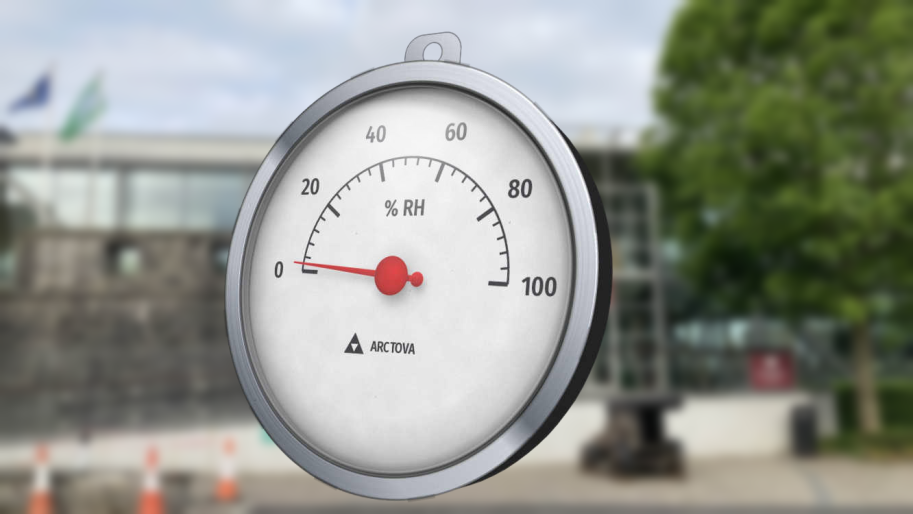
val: 2 %
